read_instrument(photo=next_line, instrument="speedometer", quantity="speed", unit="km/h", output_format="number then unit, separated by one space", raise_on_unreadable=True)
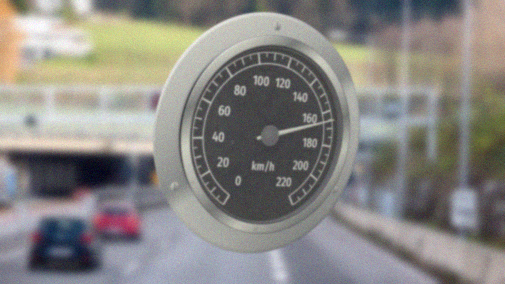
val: 165 km/h
